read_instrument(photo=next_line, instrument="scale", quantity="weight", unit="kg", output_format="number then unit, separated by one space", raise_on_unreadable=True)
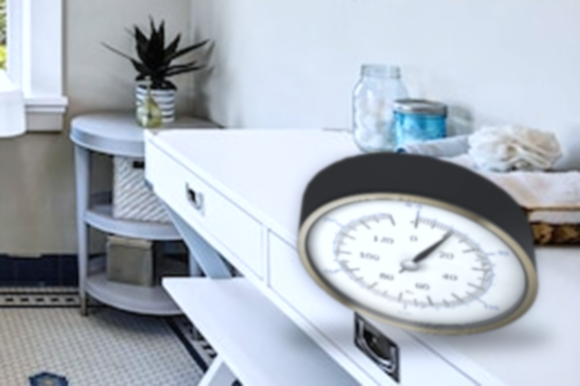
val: 10 kg
